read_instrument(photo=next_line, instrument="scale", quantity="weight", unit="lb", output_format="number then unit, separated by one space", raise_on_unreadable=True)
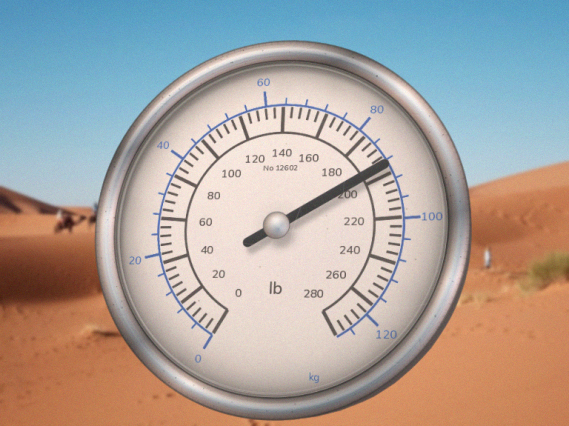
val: 196 lb
